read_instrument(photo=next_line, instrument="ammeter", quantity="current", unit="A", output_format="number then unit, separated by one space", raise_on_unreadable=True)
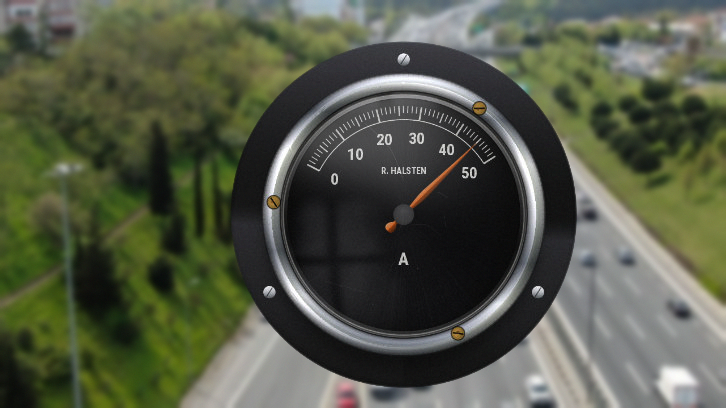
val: 45 A
